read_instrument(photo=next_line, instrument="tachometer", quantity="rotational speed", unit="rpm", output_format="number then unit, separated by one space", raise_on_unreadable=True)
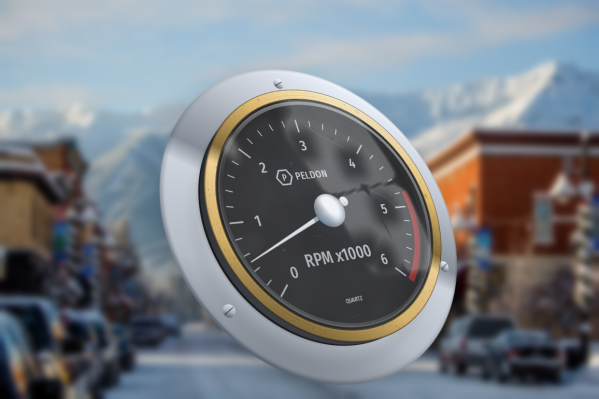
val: 500 rpm
